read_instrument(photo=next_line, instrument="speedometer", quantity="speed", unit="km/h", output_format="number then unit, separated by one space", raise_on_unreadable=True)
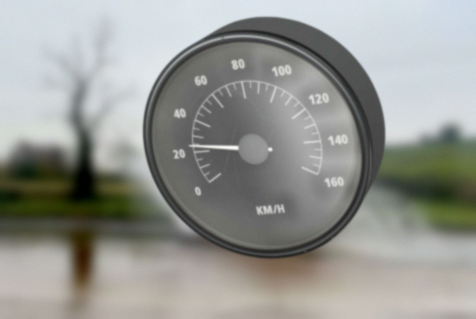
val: 25 km/h
